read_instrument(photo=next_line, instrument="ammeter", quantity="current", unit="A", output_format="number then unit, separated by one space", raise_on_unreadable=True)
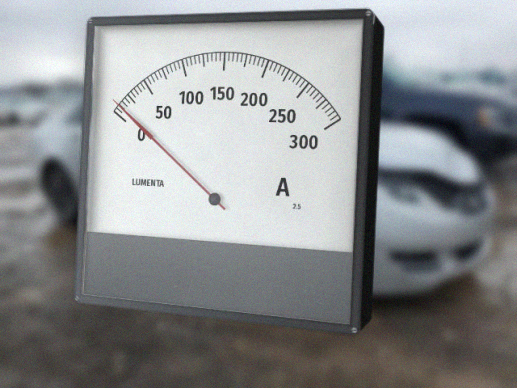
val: 10 A
